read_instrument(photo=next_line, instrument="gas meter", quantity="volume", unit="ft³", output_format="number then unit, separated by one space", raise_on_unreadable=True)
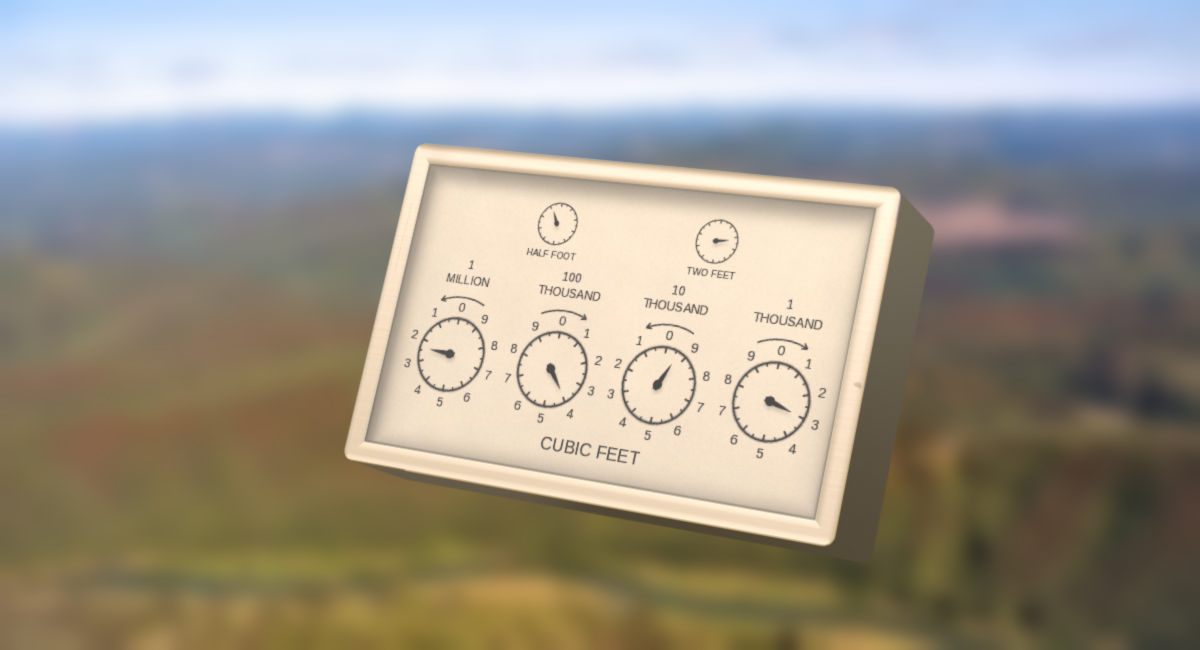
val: 239300 ft³
